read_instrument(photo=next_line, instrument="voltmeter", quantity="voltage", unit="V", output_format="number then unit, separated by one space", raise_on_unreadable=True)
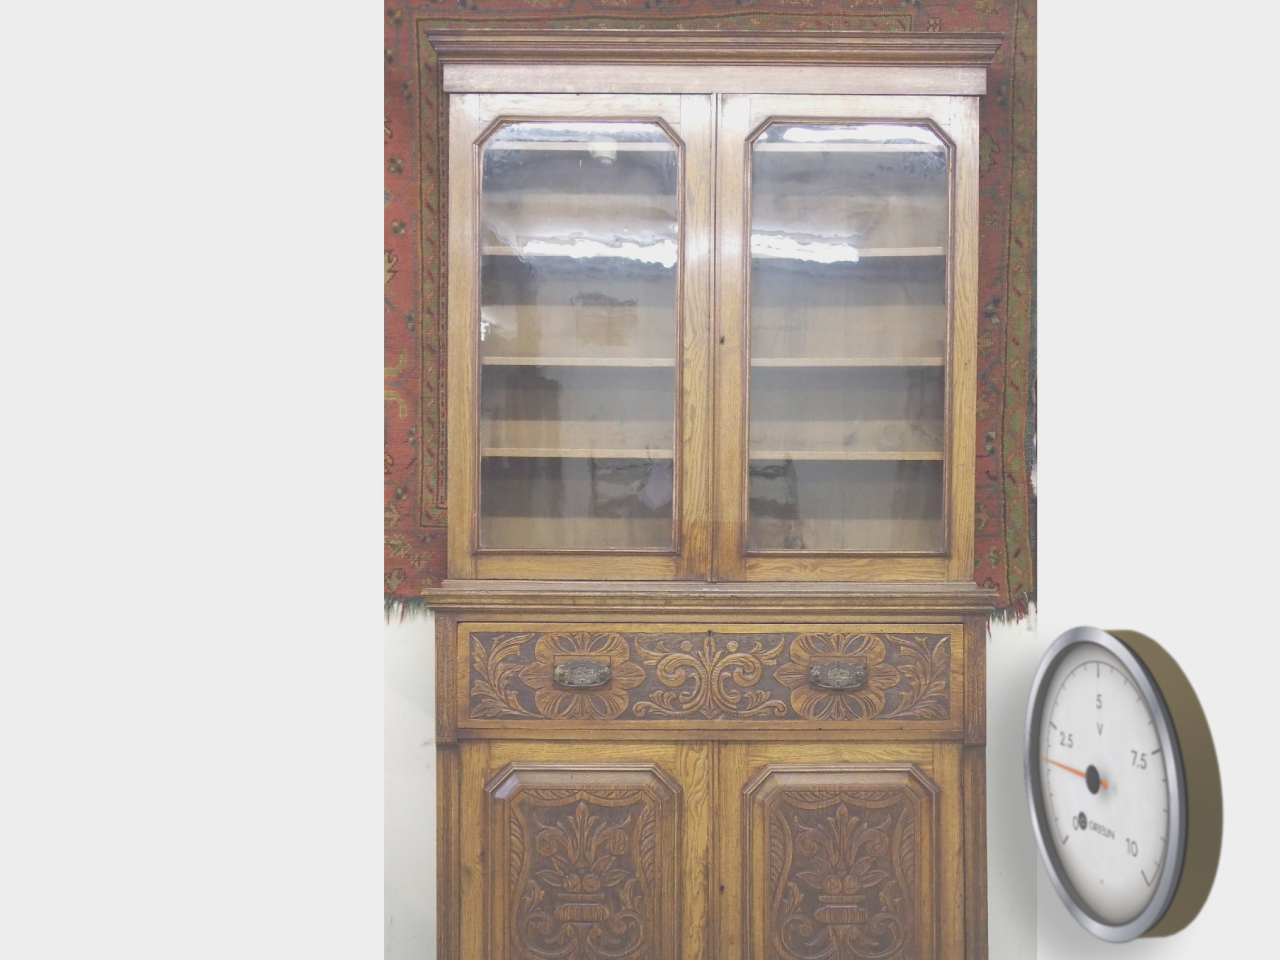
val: 1.75 V
